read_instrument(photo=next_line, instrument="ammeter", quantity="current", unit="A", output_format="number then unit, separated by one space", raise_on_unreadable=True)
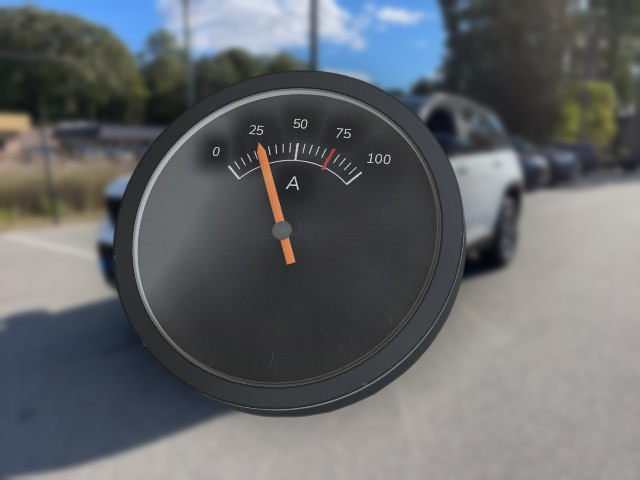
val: 25 A
